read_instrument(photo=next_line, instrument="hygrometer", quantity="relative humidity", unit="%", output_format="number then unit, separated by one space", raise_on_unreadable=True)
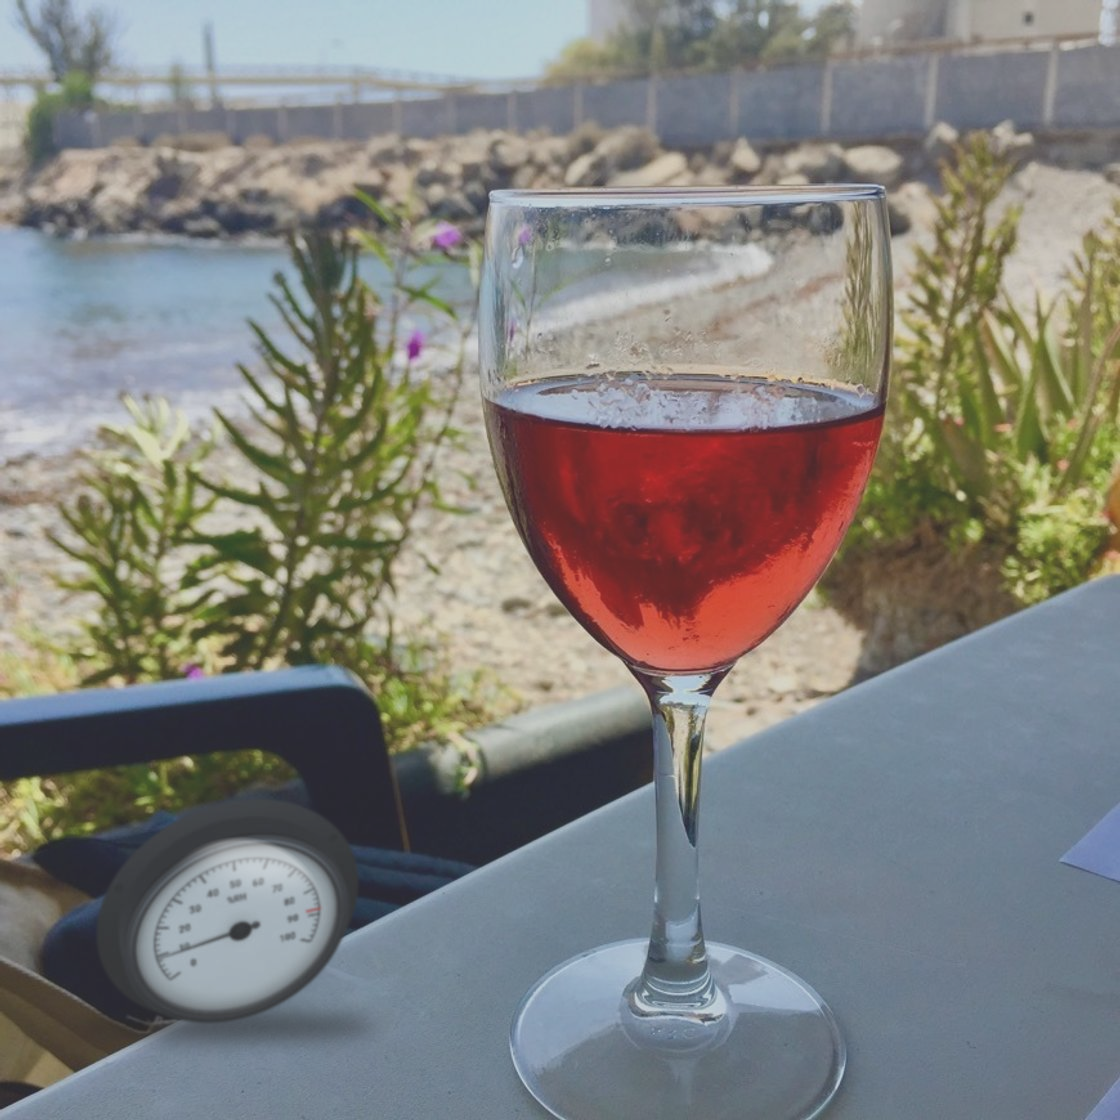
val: 10 %
